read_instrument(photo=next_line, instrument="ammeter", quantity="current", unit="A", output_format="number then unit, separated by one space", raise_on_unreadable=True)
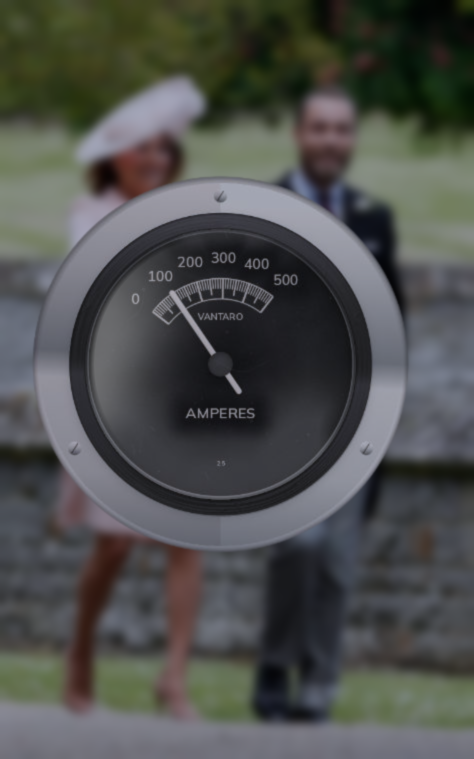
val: 100 A
